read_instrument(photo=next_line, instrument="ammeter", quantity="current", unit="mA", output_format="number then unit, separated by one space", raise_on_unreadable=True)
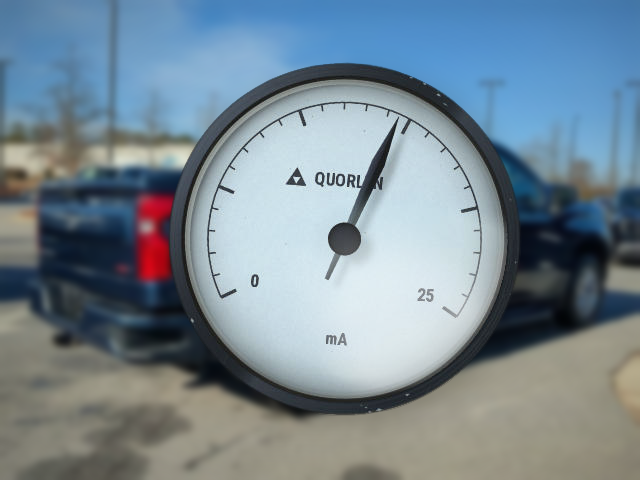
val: 14.5 mA
